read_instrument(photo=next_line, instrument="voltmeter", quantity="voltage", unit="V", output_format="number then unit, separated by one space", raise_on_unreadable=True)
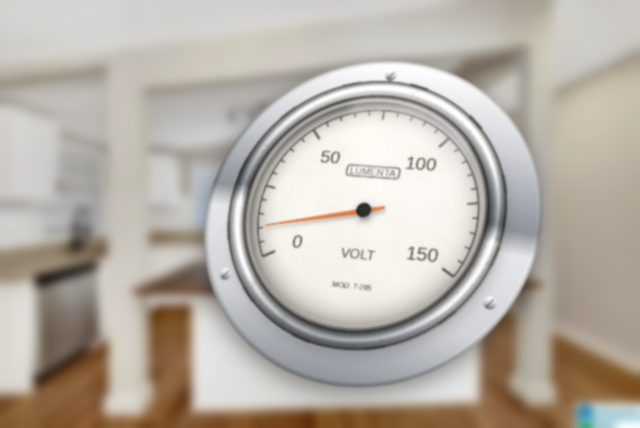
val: 10 V
